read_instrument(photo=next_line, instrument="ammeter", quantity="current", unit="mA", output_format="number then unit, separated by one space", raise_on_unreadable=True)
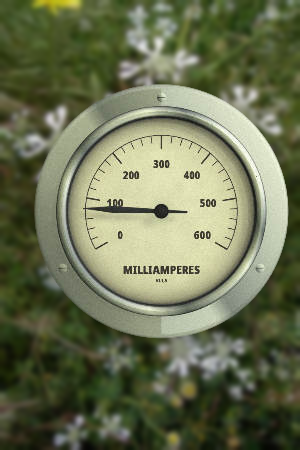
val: 80 mA
